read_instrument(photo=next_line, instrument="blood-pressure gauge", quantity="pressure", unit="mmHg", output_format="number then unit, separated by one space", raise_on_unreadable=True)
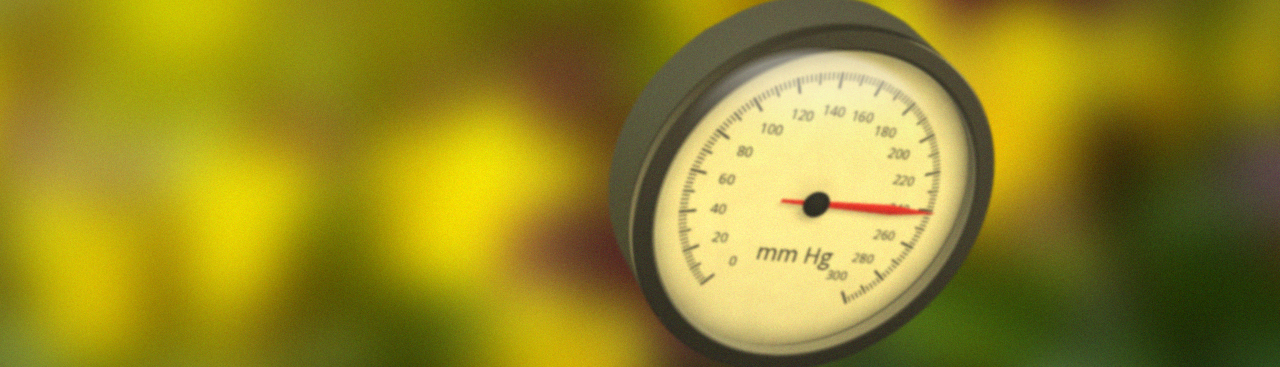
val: 240 mmHg
